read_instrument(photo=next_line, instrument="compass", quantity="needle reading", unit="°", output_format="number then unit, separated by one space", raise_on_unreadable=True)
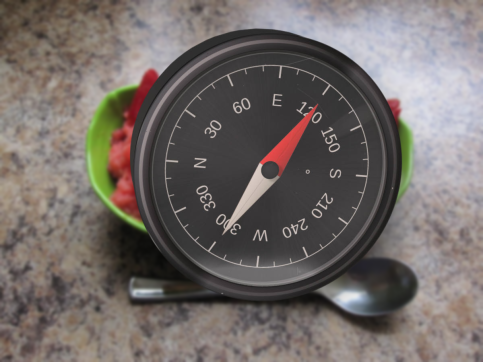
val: 120 °
